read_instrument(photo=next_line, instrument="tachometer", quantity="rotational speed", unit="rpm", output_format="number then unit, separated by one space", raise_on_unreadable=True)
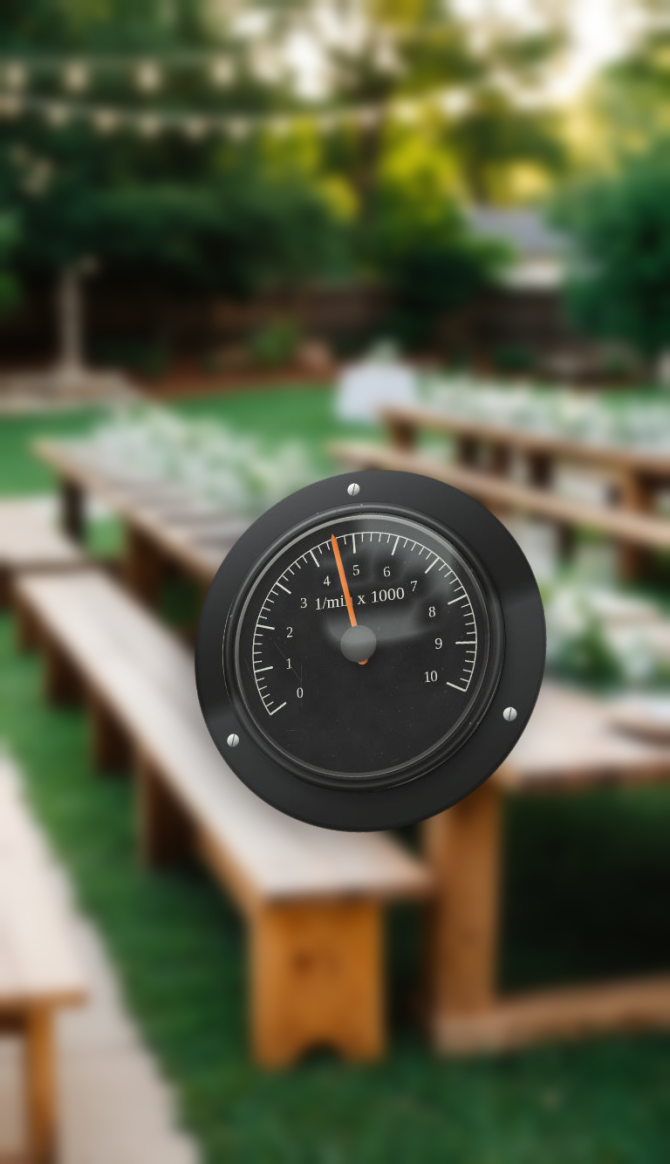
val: 4600 rpm
